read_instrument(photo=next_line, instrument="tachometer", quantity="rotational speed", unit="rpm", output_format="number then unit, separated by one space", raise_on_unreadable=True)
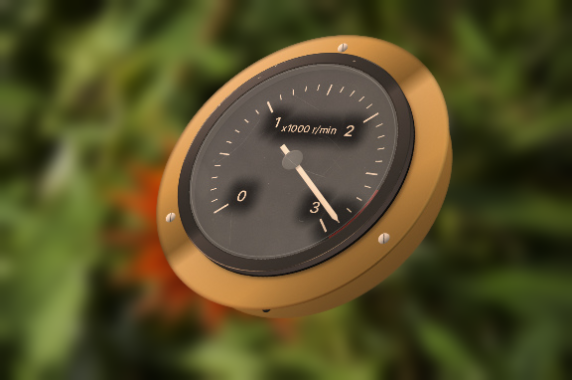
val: 2900 rpm
